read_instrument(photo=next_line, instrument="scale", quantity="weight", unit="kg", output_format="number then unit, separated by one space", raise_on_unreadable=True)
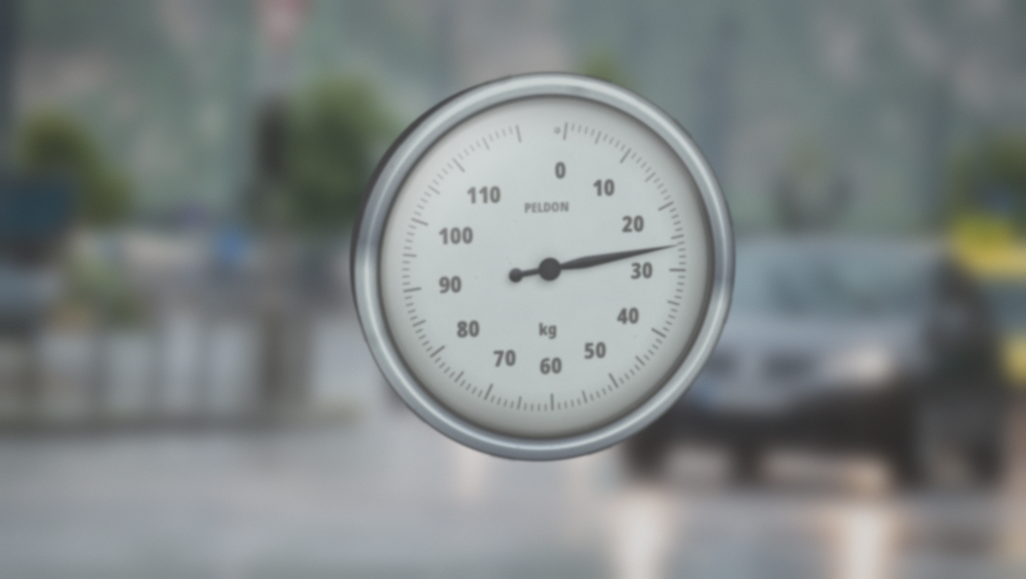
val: 26 kg
